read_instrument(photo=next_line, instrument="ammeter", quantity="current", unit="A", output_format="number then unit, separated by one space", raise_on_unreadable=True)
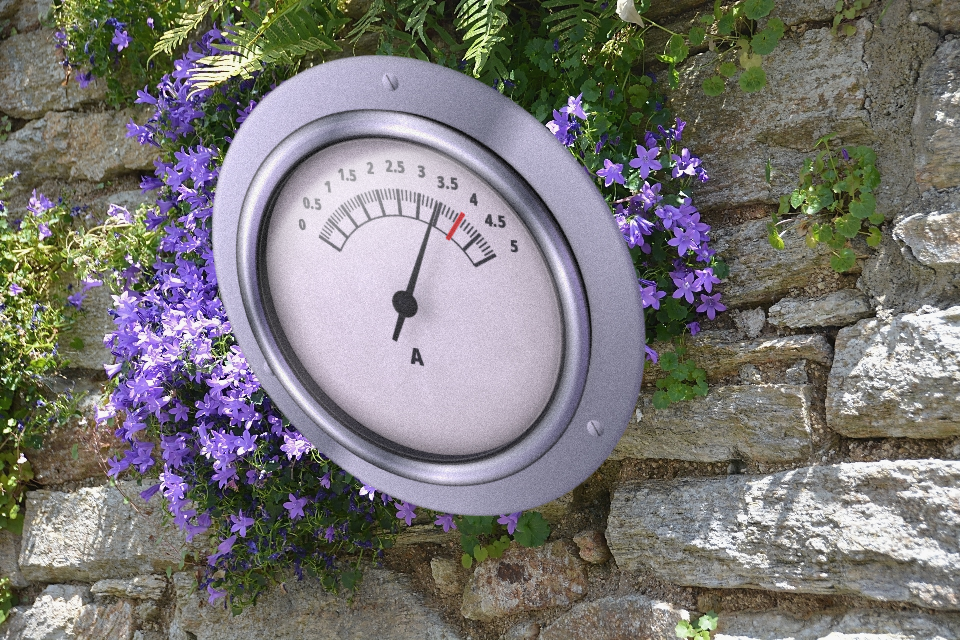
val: 3.5 A
